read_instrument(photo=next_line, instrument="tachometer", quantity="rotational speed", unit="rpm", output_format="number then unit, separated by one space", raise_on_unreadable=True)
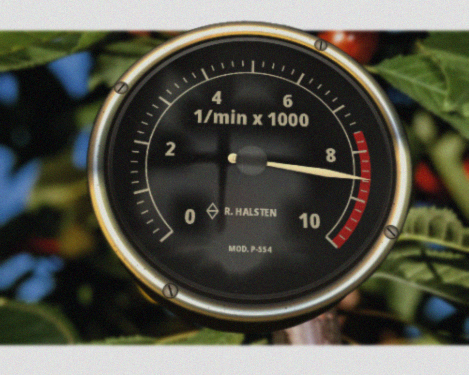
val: 8600 rpm
